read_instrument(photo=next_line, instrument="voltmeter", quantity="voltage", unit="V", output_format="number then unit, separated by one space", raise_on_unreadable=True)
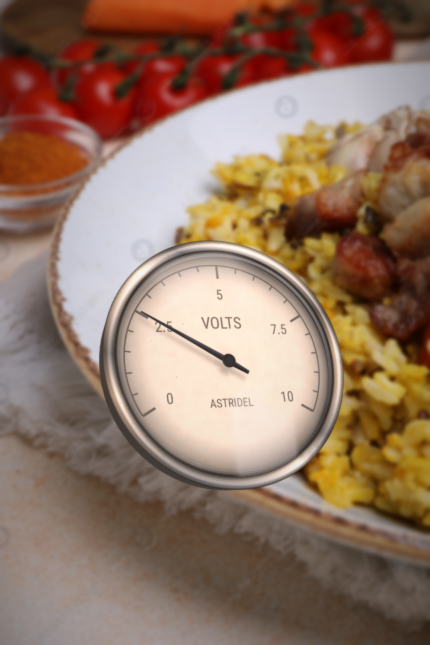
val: 2.5 V
